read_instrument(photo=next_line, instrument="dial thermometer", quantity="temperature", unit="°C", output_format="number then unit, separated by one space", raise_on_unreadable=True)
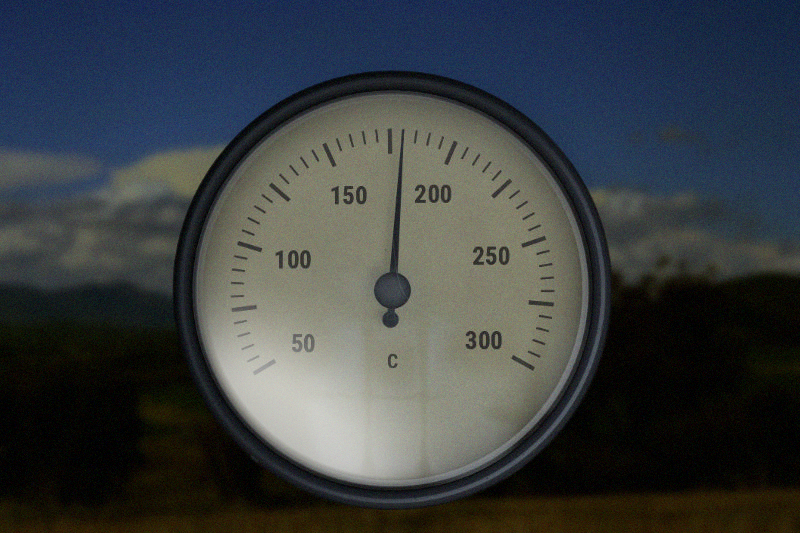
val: 180 °C
